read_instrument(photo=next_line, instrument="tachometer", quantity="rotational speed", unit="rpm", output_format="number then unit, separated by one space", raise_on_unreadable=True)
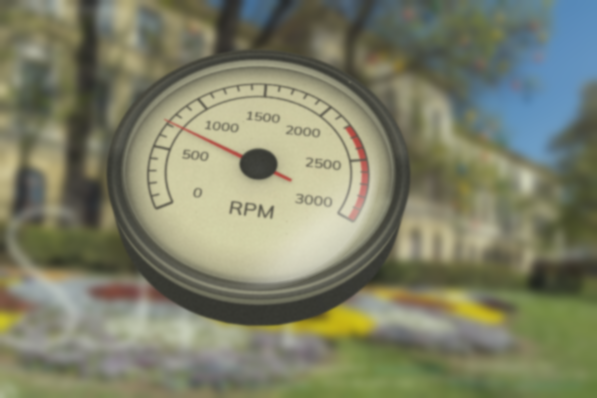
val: 700 rpm
